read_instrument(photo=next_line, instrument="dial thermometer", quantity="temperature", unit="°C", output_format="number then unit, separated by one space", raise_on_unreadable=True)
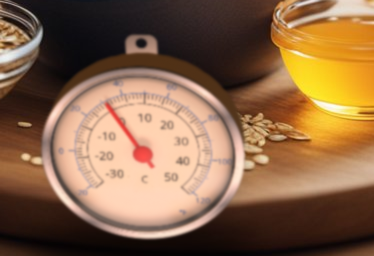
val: 0 °C
